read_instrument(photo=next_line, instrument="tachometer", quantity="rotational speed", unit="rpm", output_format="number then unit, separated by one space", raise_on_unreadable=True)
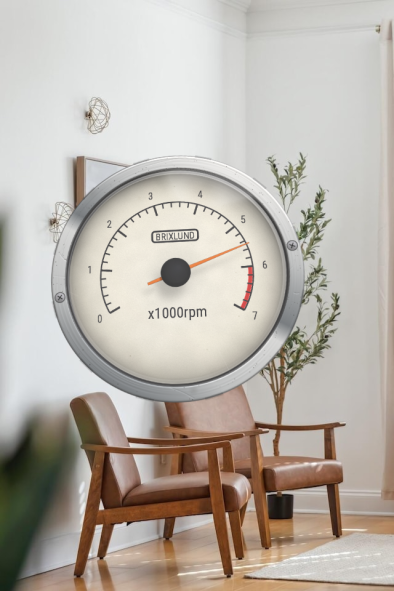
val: 5500 rpm
